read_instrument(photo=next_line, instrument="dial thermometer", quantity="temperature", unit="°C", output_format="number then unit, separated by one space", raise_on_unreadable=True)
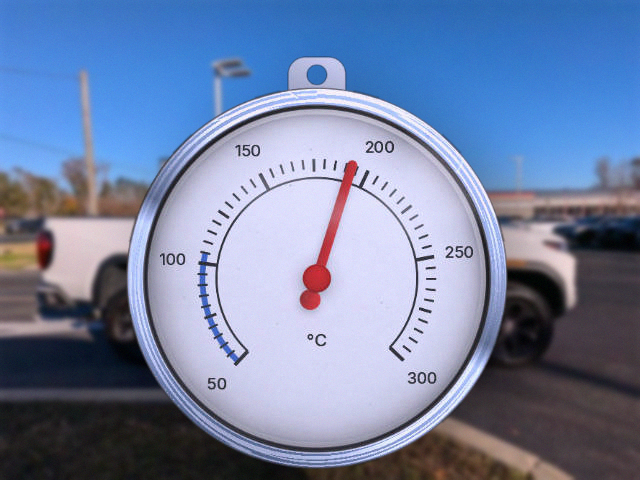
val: 192.5 °C
